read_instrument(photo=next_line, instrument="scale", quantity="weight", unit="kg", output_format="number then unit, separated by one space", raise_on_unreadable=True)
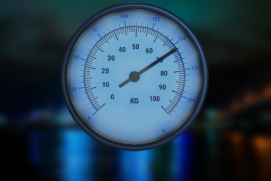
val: 70 kg
